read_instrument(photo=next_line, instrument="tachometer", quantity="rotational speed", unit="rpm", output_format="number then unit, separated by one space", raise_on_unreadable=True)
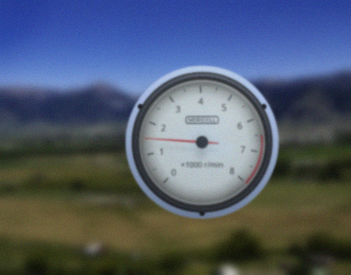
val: 1500 rpm
